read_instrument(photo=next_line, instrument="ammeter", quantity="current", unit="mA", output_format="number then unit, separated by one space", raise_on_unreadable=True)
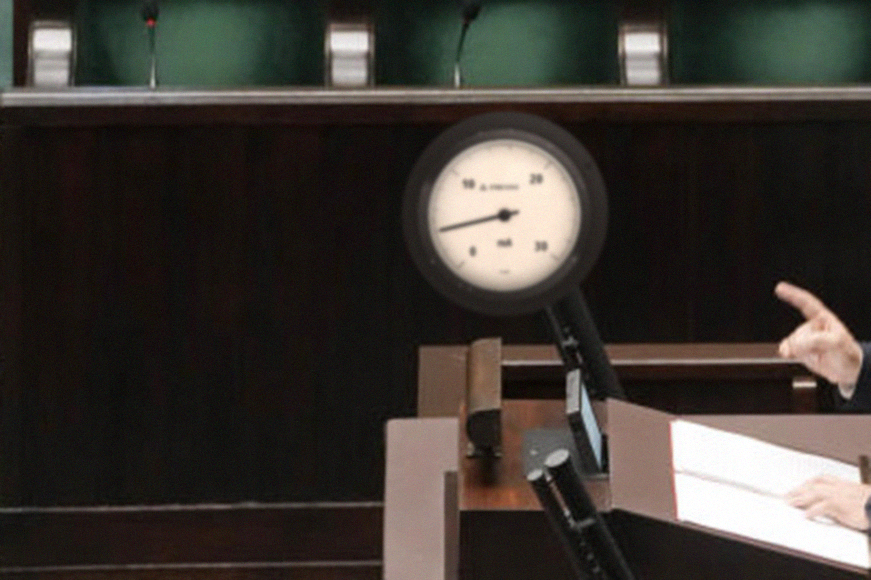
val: 4 mA
